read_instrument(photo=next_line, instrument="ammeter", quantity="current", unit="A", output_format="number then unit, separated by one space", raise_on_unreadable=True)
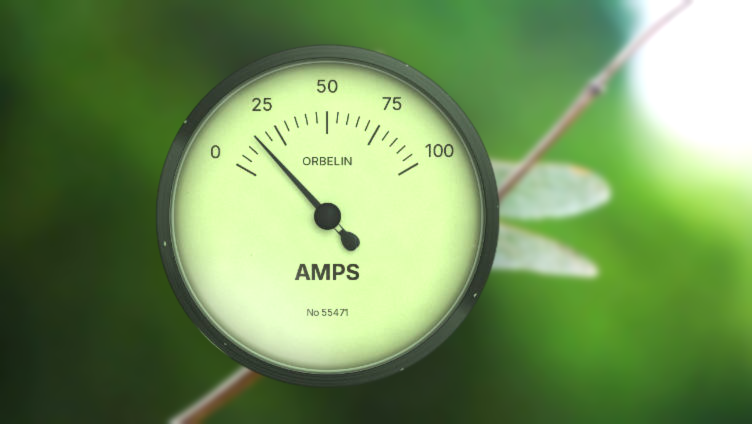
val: 15 A
